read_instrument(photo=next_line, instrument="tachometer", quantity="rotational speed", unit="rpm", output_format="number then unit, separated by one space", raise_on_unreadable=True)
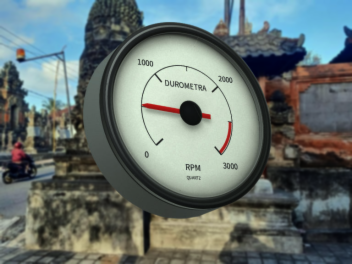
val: 500 rpm
